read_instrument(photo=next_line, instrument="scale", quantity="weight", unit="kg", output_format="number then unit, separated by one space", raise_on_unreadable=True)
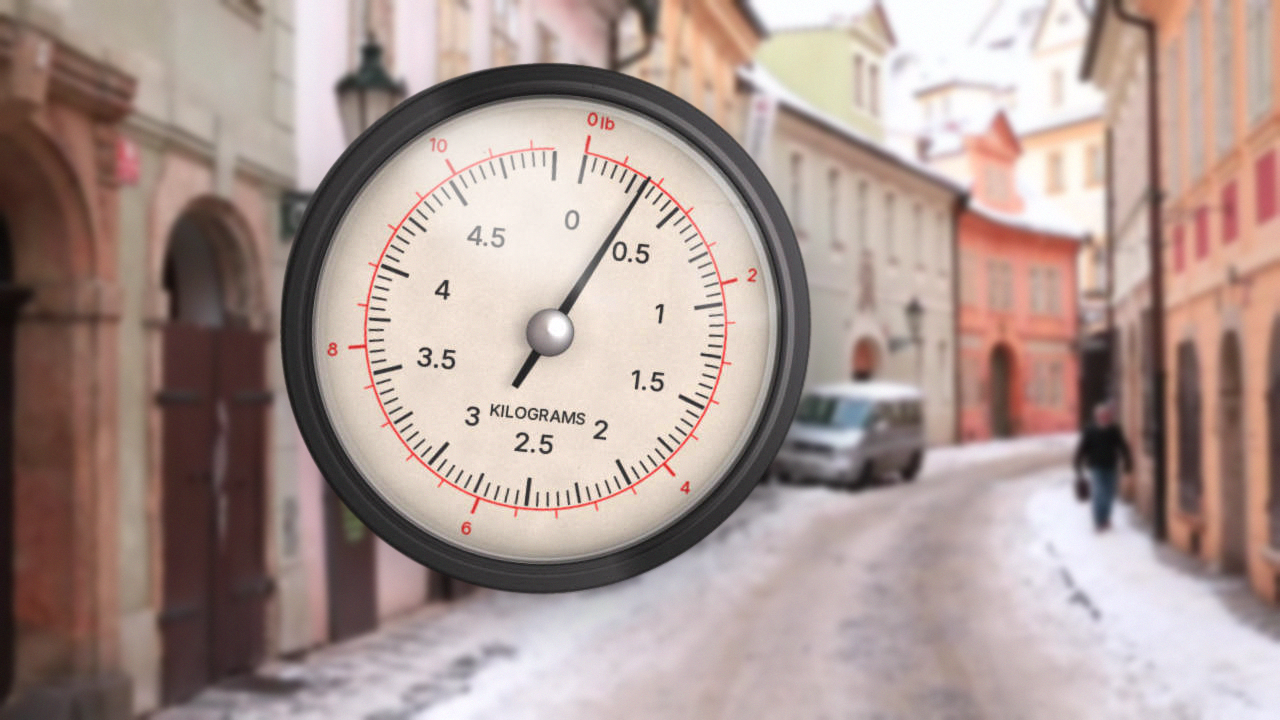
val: 0.3 kg
